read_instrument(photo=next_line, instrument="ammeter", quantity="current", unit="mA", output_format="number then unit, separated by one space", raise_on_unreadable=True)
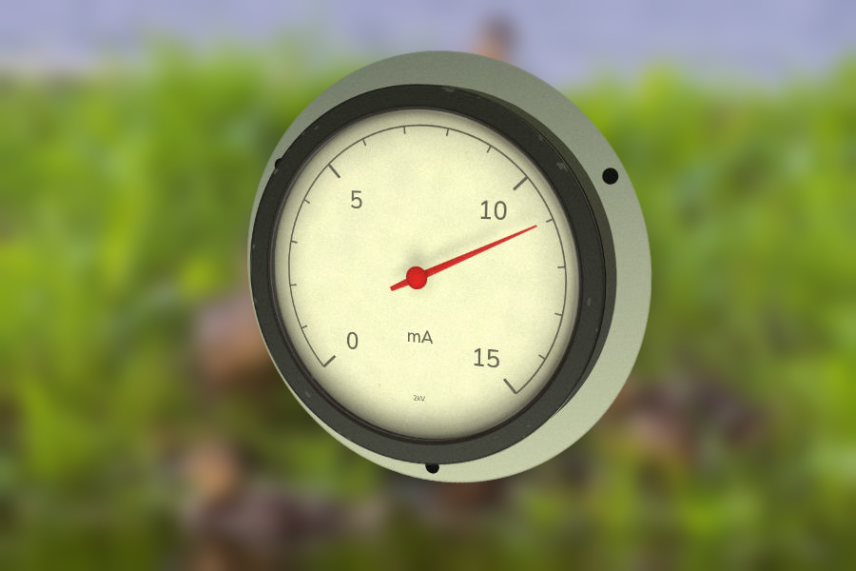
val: 11 mA
